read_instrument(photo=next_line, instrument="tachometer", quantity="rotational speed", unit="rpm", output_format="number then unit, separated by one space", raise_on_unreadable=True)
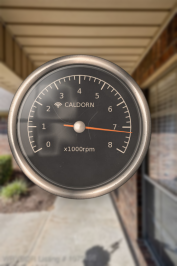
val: 7200 rpm
